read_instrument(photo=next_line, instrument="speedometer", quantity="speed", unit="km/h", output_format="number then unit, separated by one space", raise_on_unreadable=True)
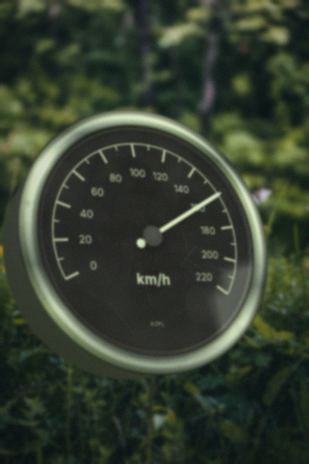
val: 160 km/h
